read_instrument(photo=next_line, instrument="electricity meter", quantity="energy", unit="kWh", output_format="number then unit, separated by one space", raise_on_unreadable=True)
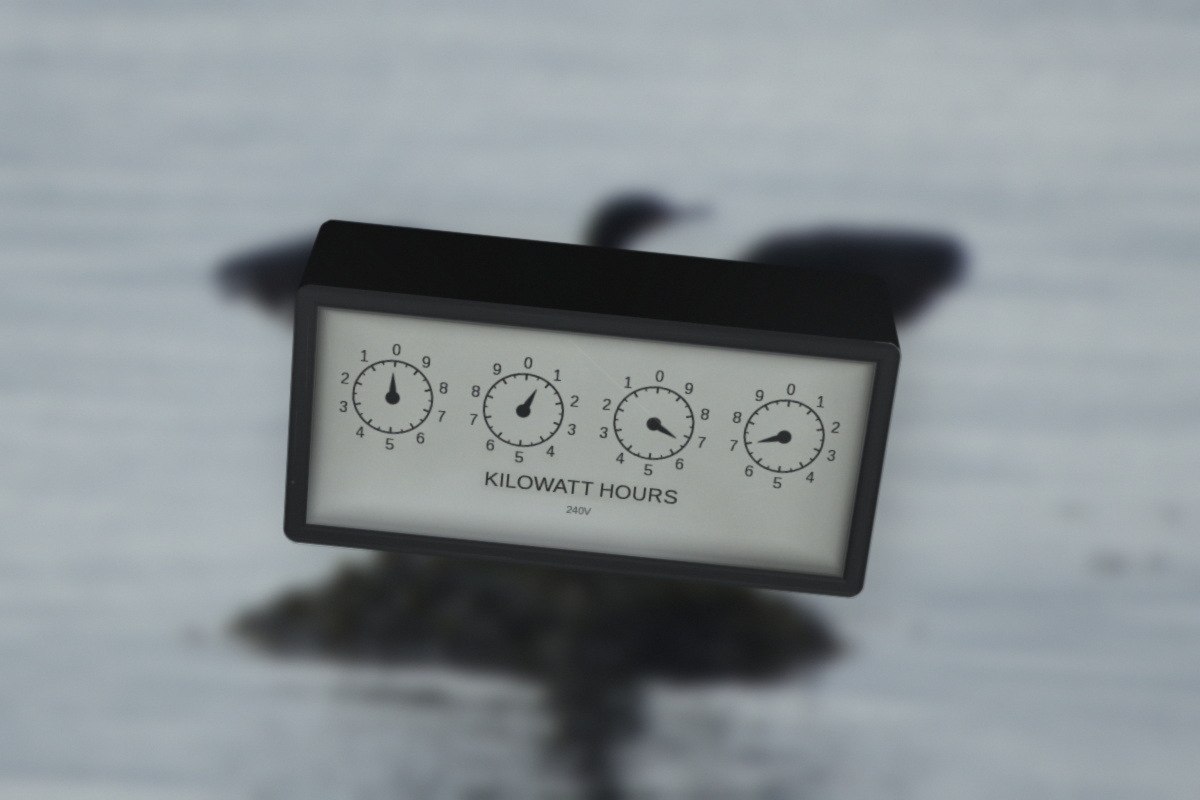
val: 67 kWh
